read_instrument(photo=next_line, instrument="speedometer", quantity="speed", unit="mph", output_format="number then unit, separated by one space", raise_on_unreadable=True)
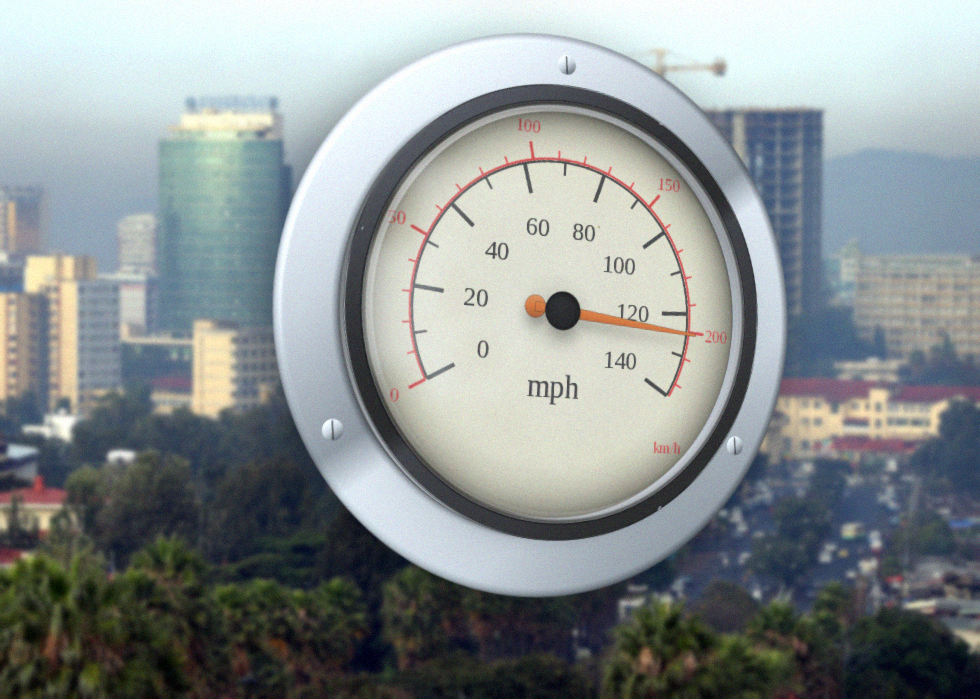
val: 125 mph
